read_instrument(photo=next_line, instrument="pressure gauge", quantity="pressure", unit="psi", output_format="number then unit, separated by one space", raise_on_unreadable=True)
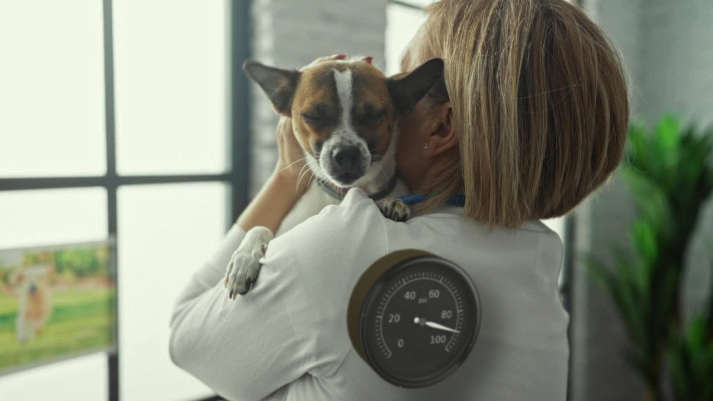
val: 90 psi
